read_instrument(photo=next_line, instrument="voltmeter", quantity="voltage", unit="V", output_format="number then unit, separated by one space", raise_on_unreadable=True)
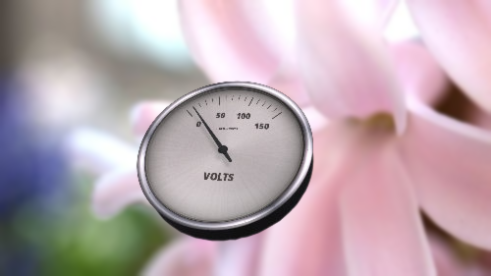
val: 10 V
